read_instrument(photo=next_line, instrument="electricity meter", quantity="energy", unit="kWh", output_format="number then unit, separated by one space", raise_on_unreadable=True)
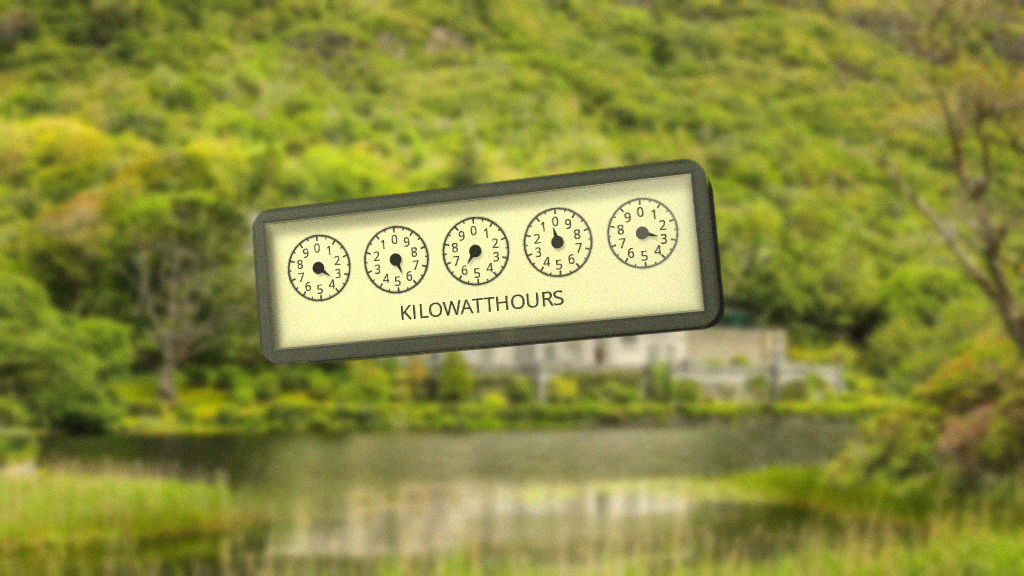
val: 35603 kWh
